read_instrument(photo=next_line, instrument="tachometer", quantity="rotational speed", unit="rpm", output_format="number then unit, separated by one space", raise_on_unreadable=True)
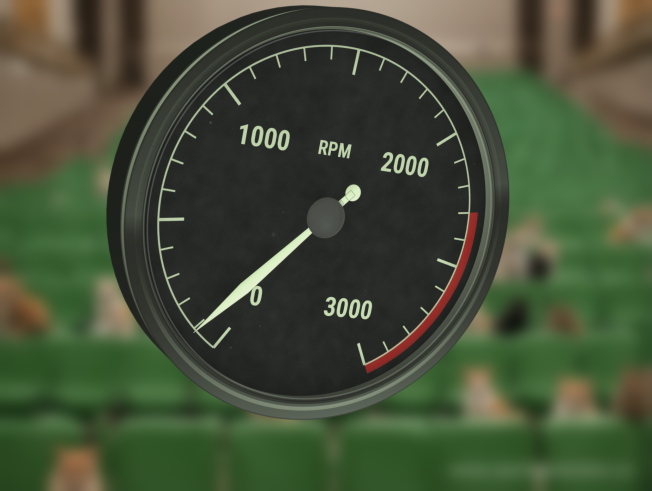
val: 100 rpm
